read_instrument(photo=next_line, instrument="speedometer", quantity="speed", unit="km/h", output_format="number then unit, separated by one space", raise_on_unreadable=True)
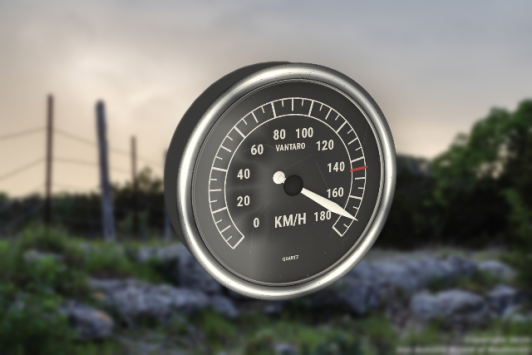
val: 170 km/h
